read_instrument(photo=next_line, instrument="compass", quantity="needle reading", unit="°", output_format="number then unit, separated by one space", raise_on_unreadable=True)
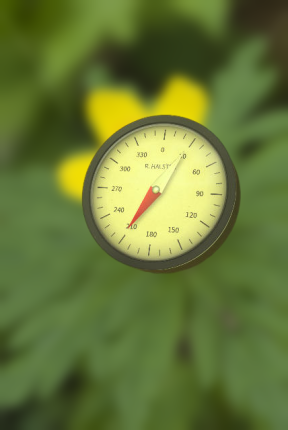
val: 210 °
